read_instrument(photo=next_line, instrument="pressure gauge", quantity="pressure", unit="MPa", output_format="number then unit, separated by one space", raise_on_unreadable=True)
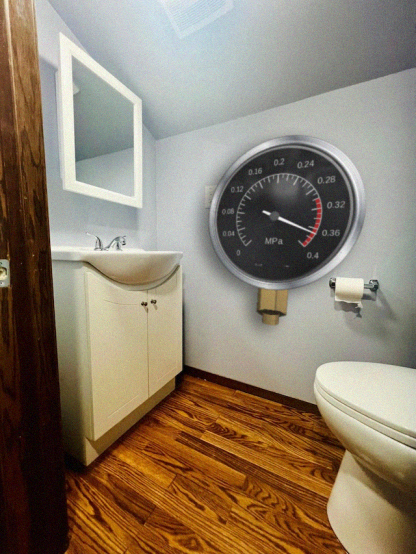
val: 0.37 MPa
